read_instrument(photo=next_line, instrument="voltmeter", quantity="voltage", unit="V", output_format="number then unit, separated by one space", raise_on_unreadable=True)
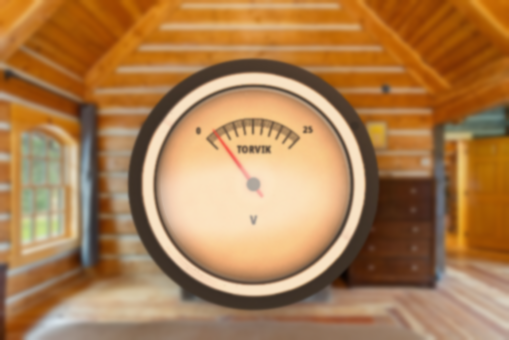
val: 2.5 V
